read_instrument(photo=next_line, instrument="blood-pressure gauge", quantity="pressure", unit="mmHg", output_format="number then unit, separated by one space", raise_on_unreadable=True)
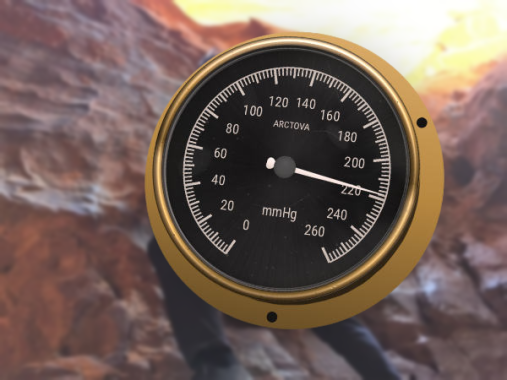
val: 218 mmHg
